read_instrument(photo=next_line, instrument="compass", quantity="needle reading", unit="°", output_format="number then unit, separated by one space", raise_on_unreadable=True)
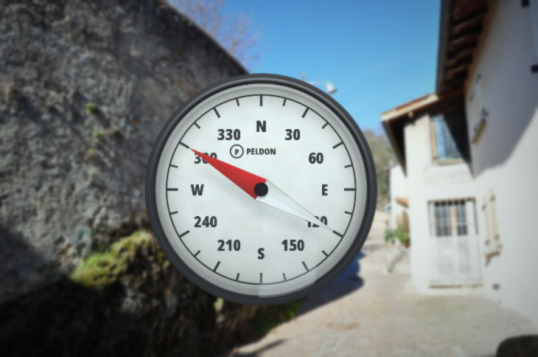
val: 300 °
